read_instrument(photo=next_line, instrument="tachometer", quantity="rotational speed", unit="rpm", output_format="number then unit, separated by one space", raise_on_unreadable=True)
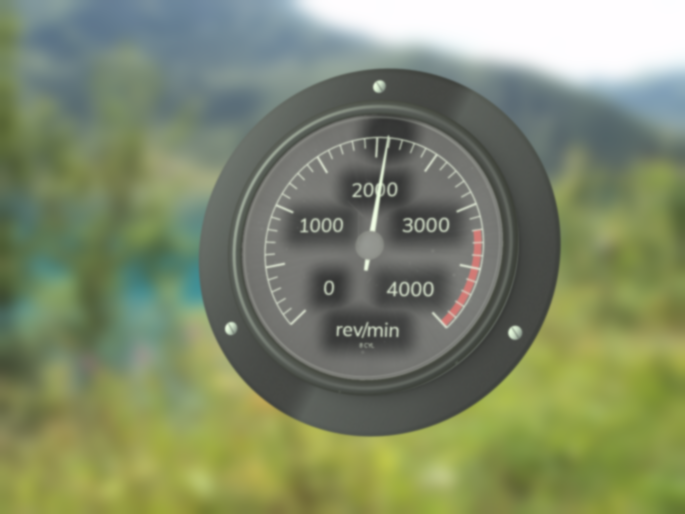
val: 2100 rpm
